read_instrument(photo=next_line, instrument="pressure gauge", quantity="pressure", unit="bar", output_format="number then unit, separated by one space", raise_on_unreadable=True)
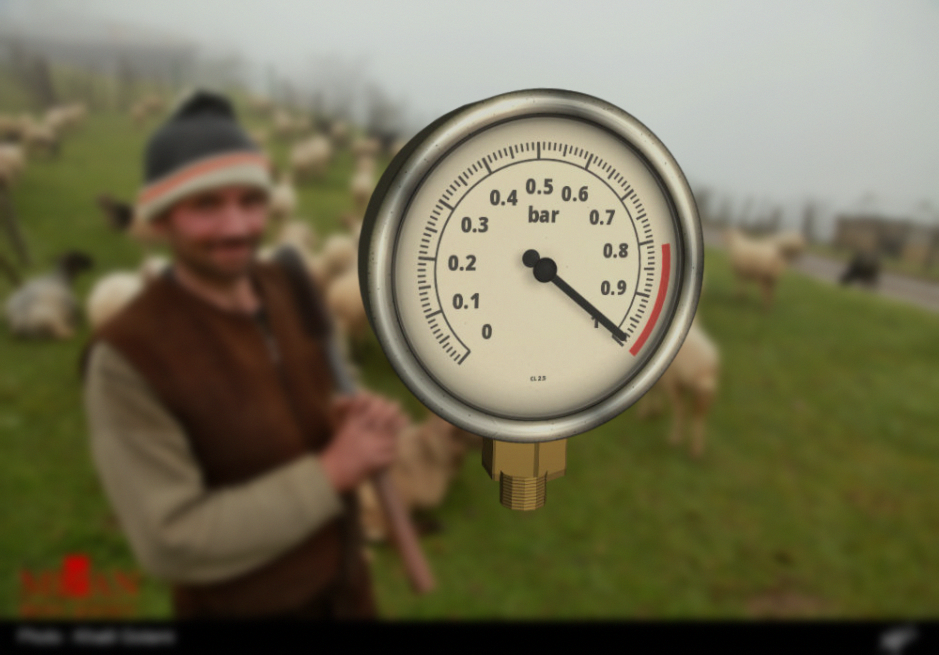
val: 0.99 bar
